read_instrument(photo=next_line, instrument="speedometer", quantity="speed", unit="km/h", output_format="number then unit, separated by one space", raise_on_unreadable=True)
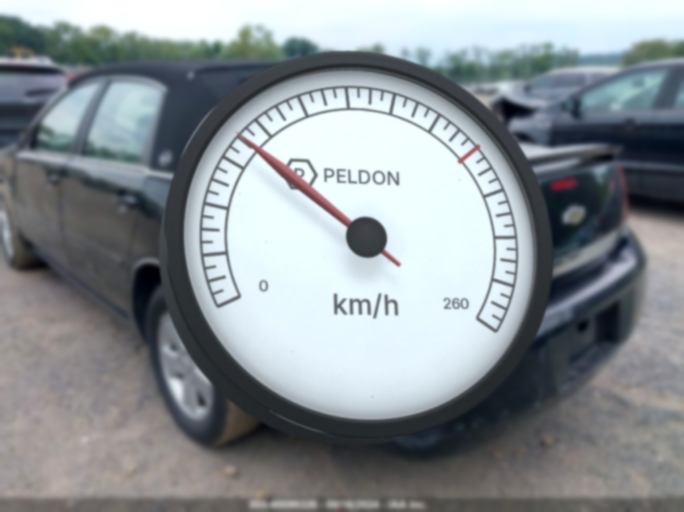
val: 70 km/h
